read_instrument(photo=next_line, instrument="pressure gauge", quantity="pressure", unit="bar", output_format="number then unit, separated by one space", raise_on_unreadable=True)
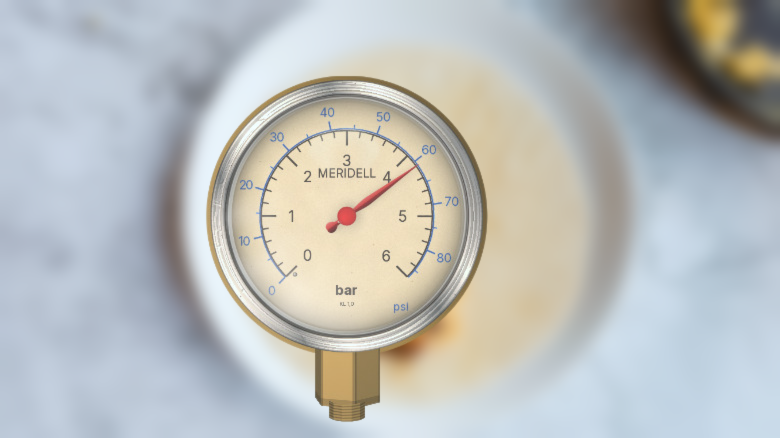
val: 4.2 bar
